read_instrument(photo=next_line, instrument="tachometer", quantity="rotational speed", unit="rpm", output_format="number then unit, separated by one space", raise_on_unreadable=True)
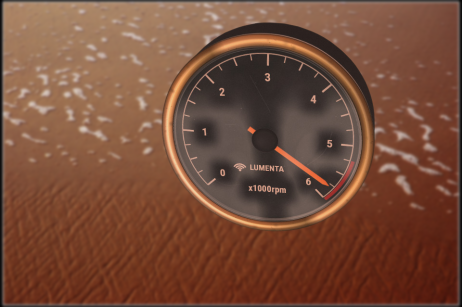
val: 5750 rpm
